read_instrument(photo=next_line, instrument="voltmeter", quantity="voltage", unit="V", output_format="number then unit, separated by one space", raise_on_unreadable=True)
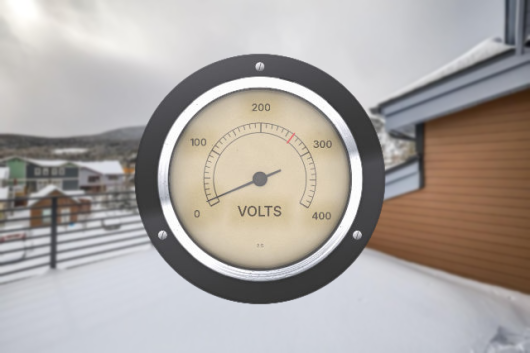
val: 10 V
